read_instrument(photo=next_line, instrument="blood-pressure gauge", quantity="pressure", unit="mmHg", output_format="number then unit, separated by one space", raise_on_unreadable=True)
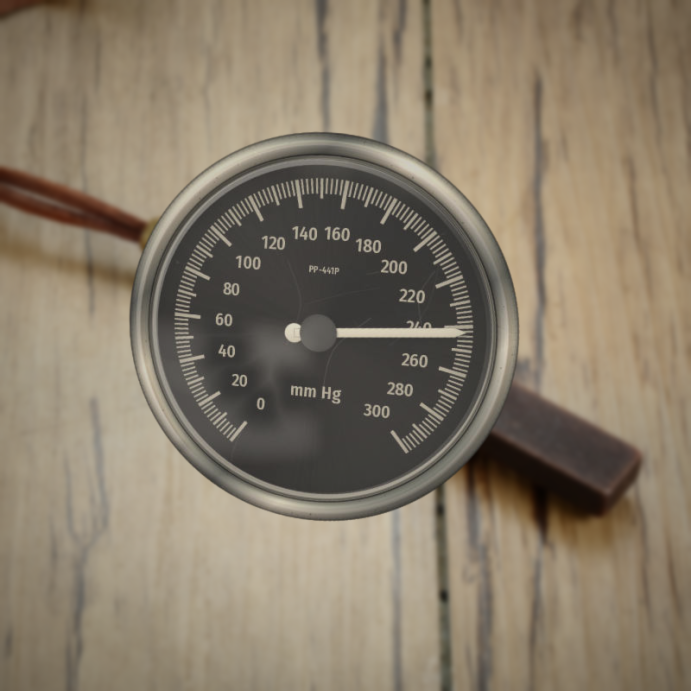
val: 242 mmHg
